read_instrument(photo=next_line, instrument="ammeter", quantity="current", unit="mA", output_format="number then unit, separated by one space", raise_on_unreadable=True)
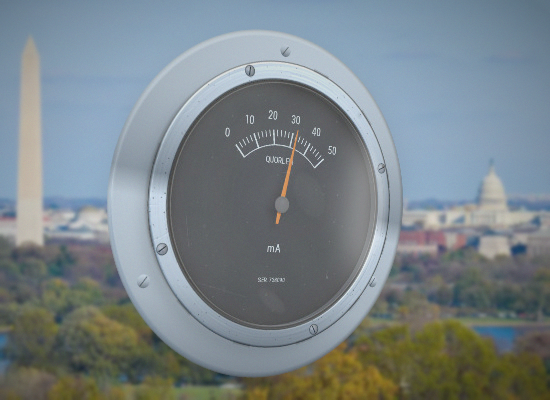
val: 30 mA
